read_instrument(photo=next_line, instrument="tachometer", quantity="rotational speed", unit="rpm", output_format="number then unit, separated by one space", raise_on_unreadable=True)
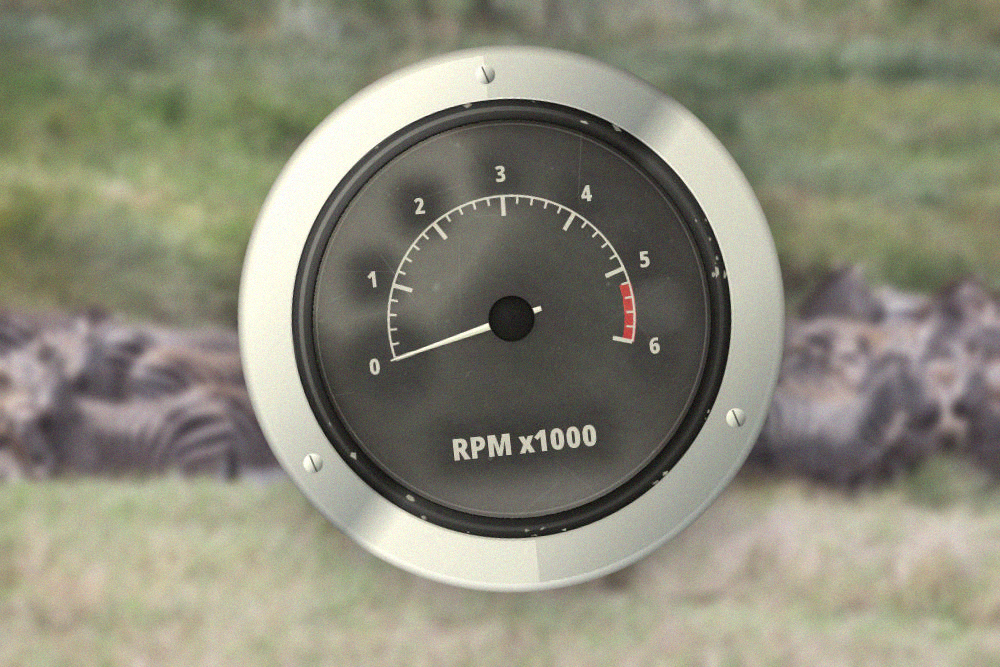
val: 0 rpm
